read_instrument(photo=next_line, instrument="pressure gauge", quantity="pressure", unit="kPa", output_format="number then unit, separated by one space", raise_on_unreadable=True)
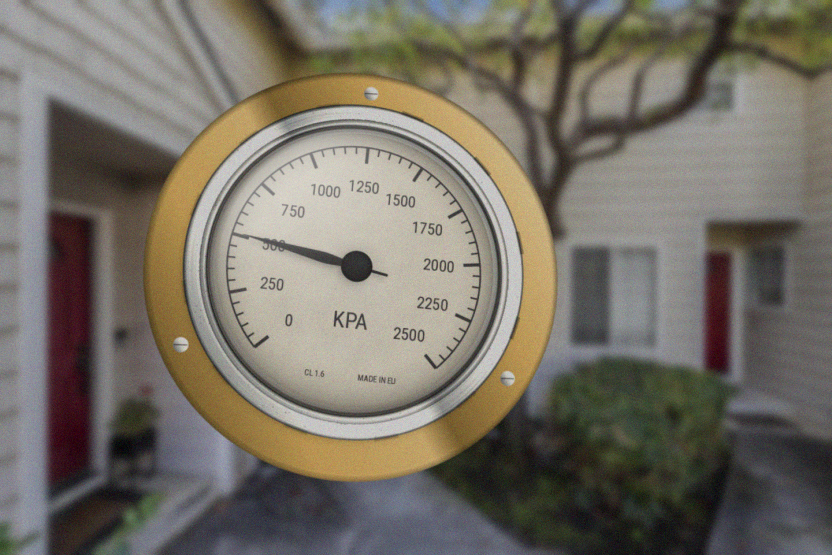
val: 500 kPa
